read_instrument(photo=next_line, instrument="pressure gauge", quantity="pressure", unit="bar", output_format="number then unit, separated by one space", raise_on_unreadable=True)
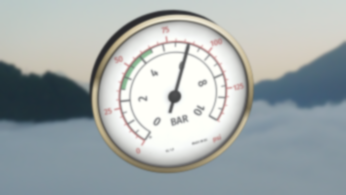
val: 6 bar
